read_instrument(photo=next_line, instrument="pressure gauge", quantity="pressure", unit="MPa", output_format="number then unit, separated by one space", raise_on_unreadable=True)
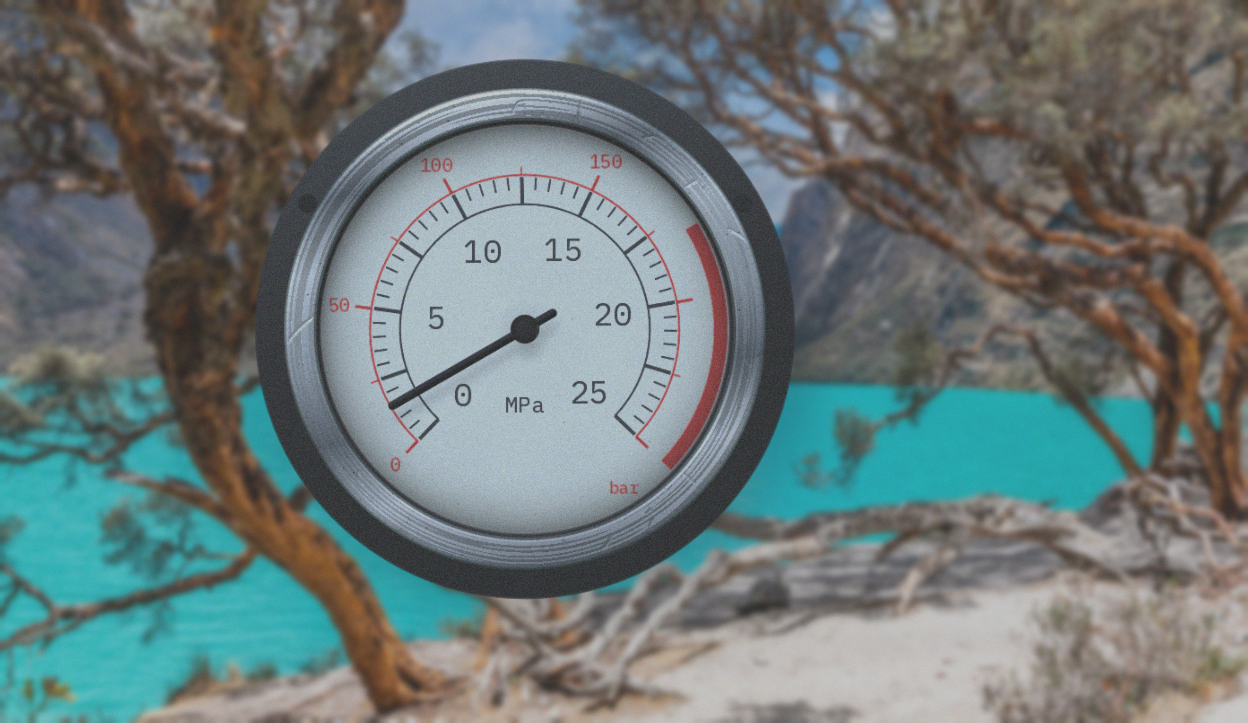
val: 1.5 MPa
